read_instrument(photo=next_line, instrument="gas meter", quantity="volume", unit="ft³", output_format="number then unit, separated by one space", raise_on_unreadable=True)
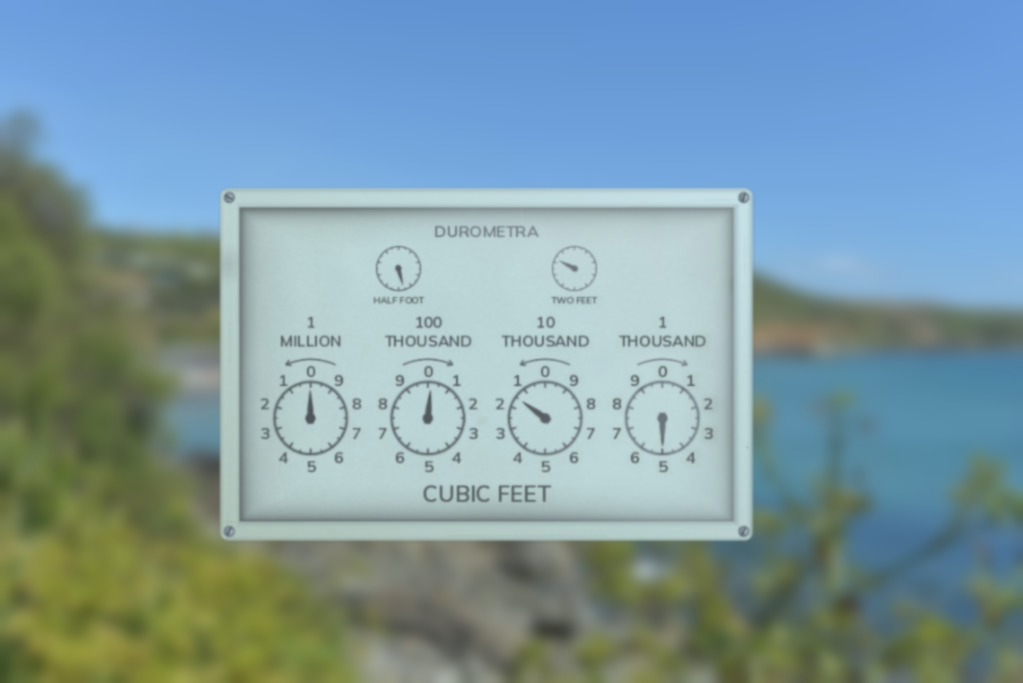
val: 1500 ft³
